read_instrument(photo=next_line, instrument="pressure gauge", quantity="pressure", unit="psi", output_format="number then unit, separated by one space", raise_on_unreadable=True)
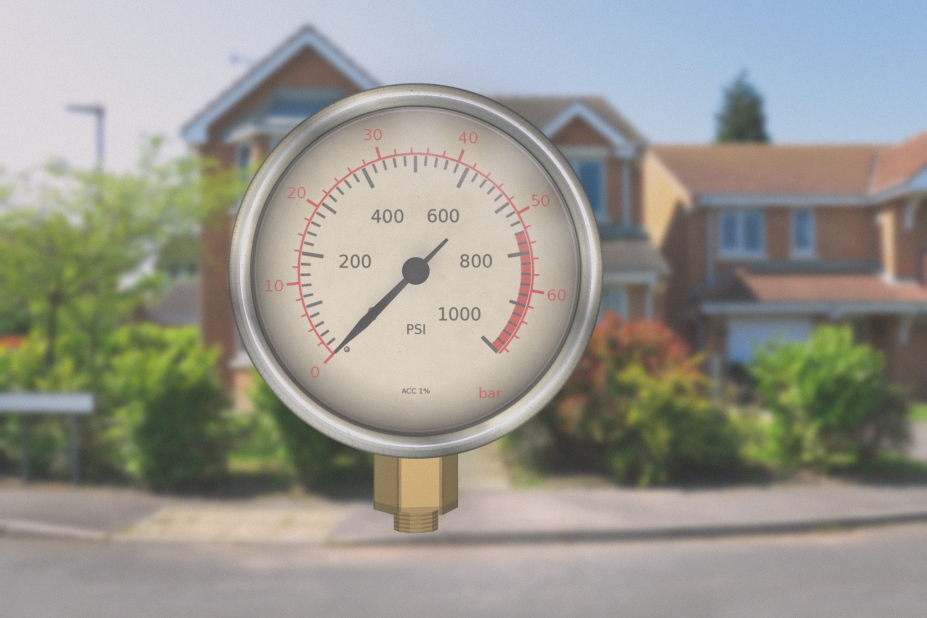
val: 0 psi
